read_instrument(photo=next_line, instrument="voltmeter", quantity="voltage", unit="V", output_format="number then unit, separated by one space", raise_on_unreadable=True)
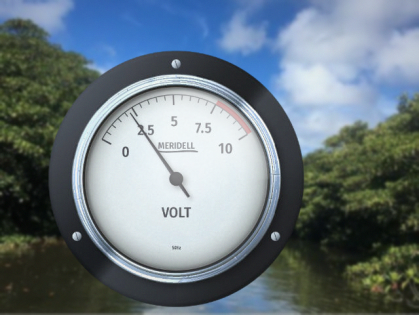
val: 2.25 V
